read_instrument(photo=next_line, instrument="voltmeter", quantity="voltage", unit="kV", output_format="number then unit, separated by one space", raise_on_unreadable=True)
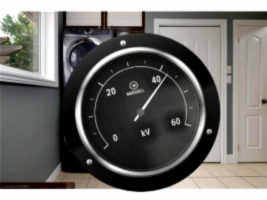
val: 42.5 kV
